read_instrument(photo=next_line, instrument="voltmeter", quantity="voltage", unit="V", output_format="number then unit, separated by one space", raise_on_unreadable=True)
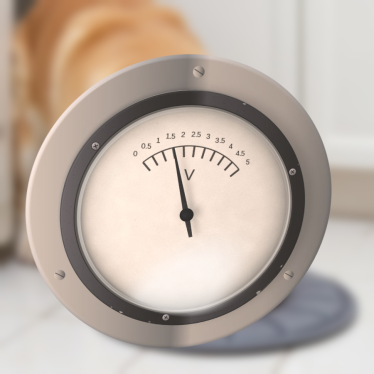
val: 1.5 V
